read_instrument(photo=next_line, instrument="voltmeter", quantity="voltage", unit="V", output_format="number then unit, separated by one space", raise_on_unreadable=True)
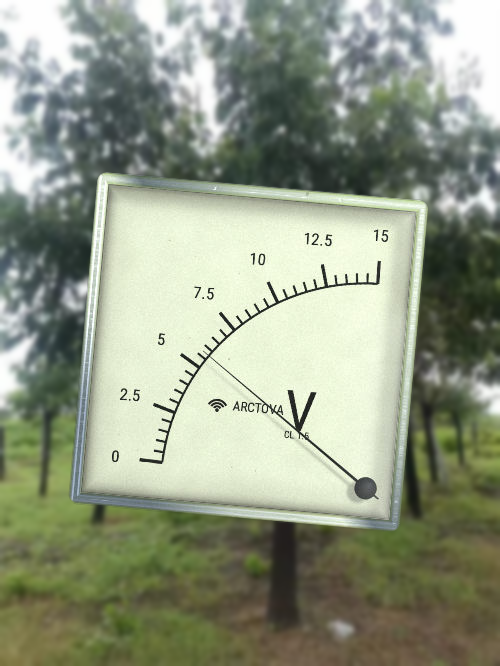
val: 5.75 V
